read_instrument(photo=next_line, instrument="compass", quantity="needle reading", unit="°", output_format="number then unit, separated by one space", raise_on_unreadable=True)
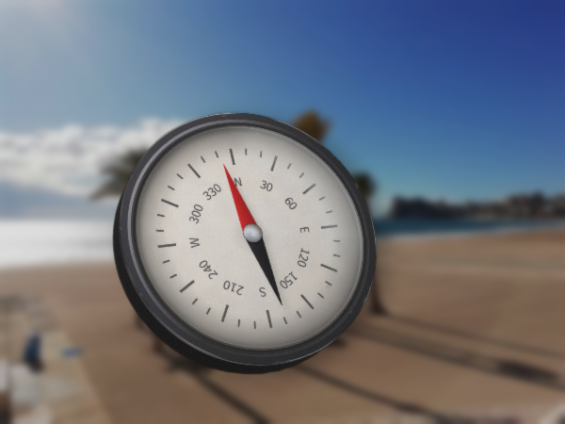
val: 350 °
